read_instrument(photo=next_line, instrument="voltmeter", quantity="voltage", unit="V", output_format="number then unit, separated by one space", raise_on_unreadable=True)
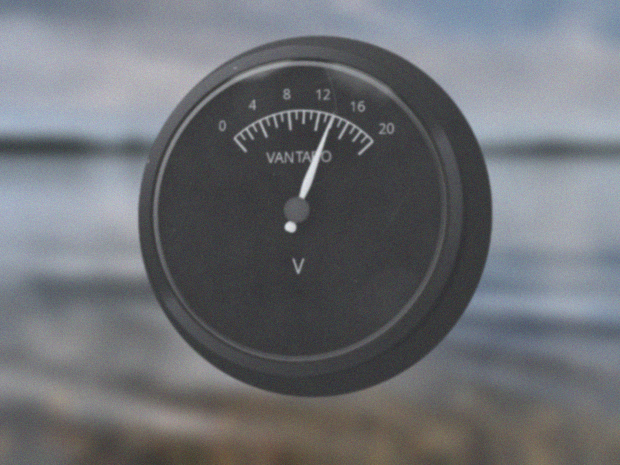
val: 14 V
